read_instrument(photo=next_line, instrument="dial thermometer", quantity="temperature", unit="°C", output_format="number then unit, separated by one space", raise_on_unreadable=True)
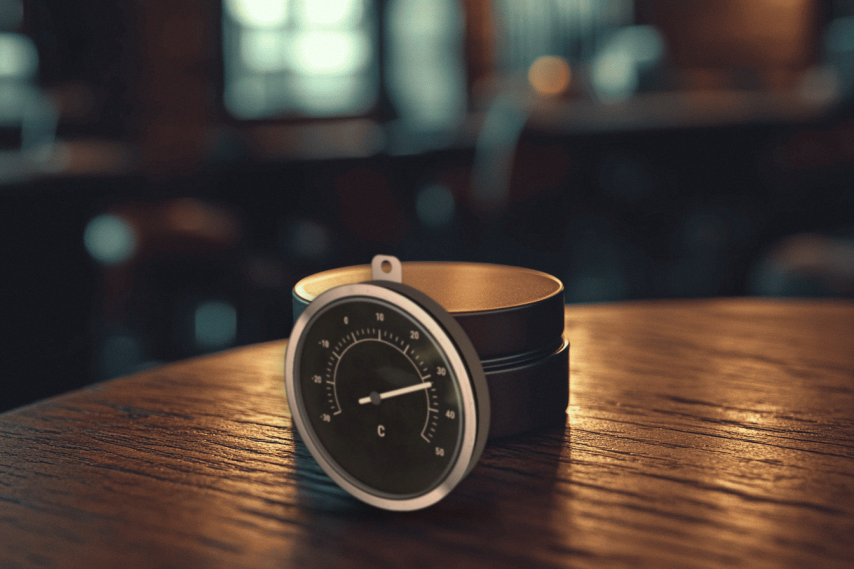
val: 32 °C
